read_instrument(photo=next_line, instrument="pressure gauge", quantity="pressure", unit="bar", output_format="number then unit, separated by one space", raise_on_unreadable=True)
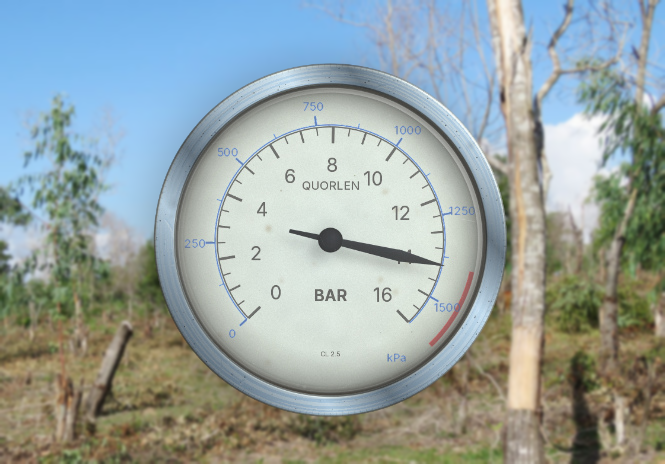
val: 14 bar
